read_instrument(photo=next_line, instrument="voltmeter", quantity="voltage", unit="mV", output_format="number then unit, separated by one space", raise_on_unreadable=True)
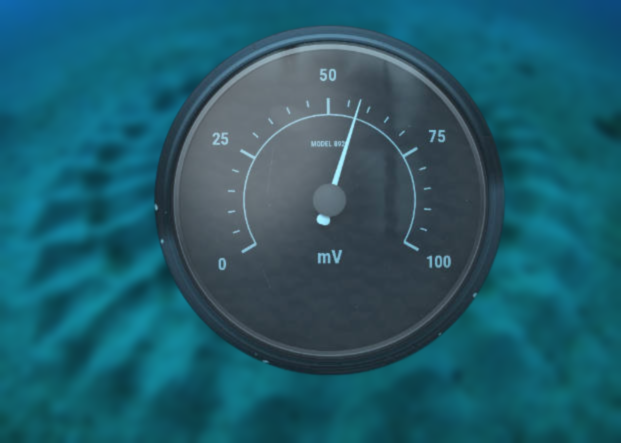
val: 57.5 mV
